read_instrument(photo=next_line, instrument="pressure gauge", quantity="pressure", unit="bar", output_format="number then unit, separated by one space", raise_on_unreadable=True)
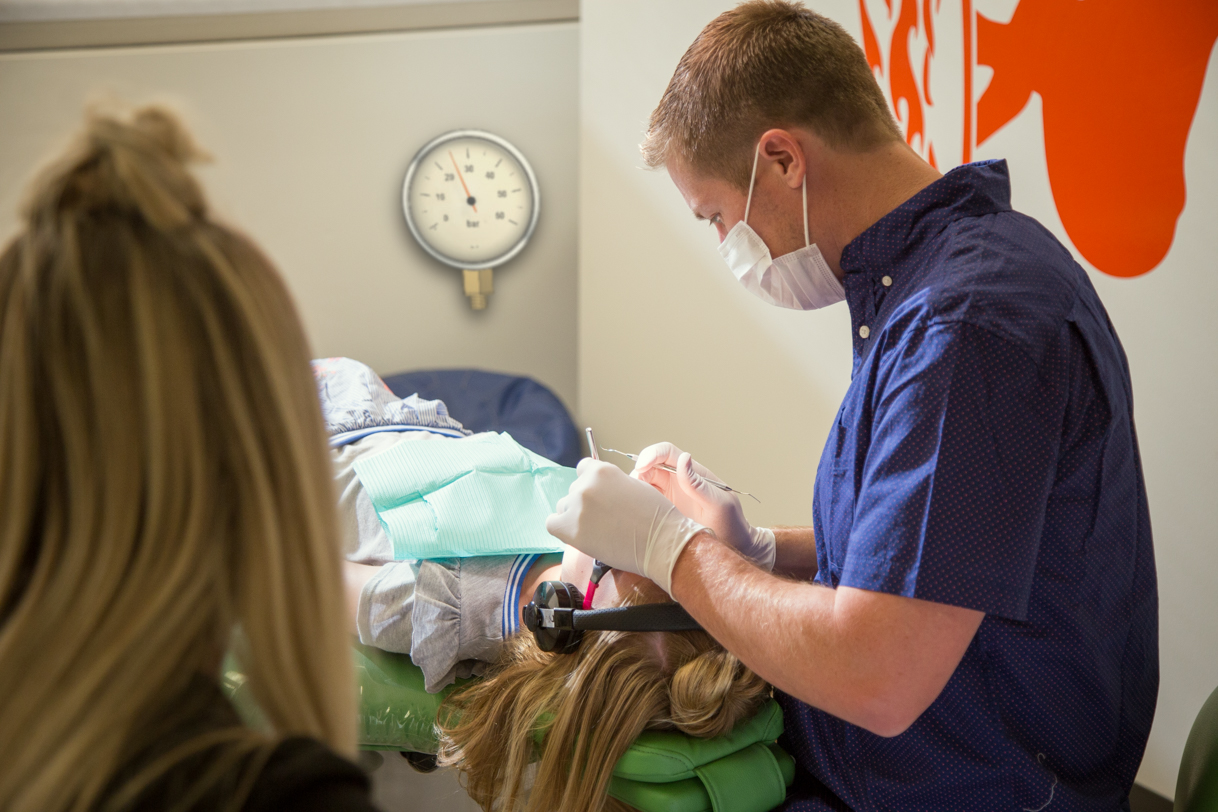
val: 25 bar
